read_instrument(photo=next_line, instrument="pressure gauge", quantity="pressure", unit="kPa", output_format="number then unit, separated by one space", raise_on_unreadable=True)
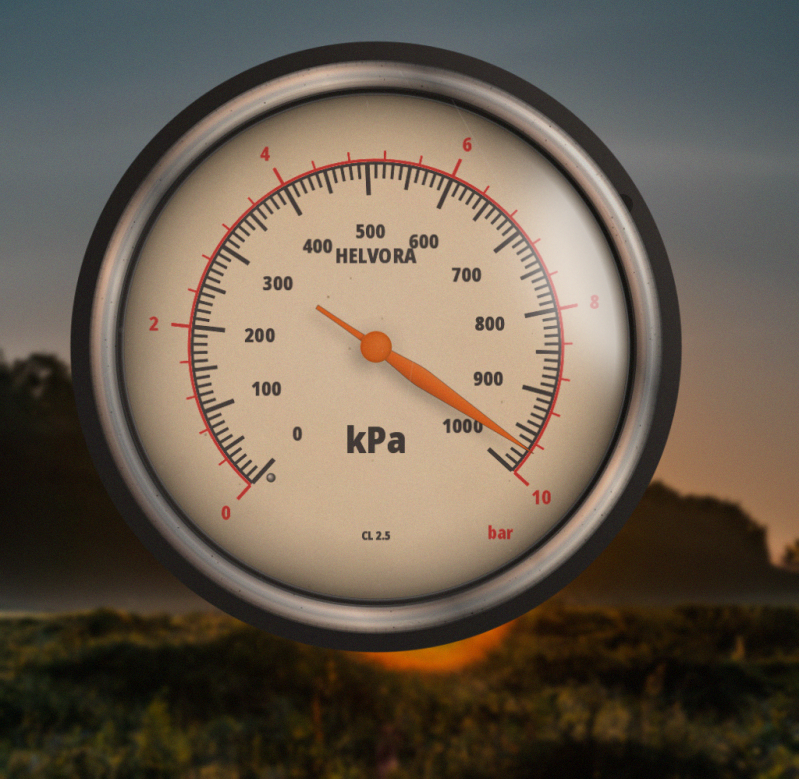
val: 970 kPa
